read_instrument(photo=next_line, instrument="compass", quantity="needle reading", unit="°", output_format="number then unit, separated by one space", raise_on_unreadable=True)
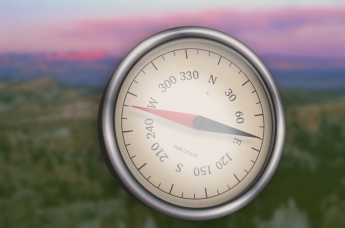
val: 260 °
